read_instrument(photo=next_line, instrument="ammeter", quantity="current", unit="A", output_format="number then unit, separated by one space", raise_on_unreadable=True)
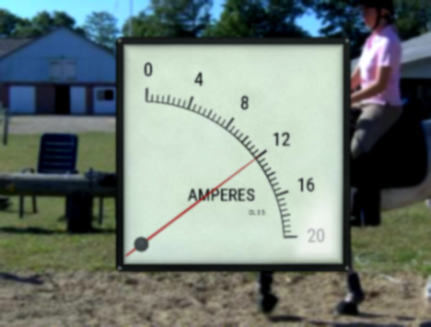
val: 12 A
